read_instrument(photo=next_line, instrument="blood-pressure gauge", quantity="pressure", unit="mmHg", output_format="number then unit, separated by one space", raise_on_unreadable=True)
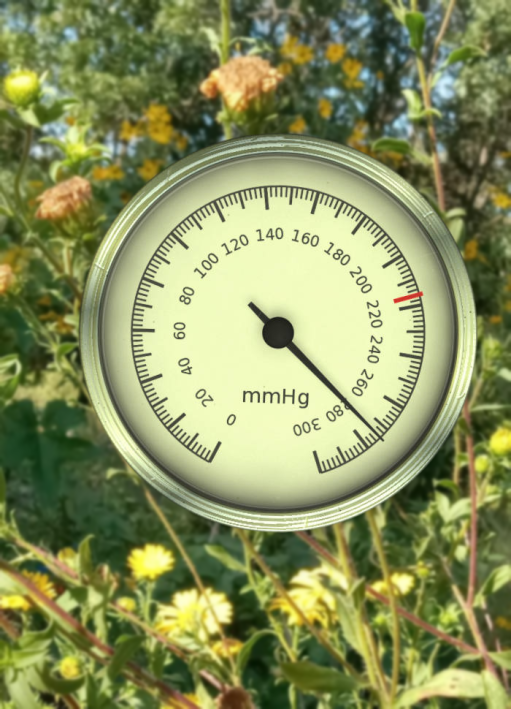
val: 274 mmHg
